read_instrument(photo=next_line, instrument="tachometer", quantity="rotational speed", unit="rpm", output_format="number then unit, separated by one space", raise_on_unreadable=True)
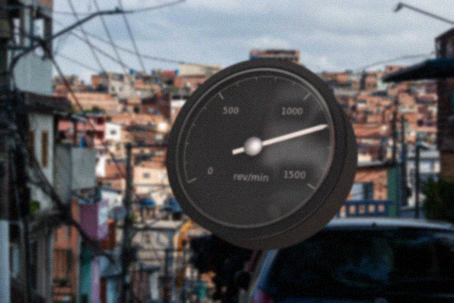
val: 1200 rpm
